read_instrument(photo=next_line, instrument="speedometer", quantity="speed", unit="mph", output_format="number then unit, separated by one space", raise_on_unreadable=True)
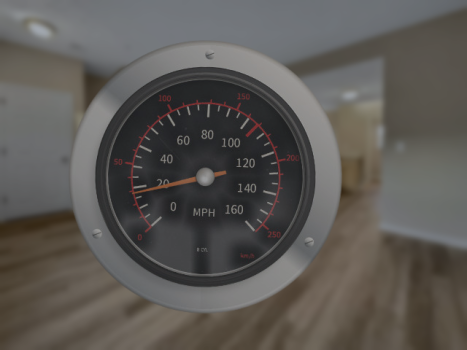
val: 17.5 mph
